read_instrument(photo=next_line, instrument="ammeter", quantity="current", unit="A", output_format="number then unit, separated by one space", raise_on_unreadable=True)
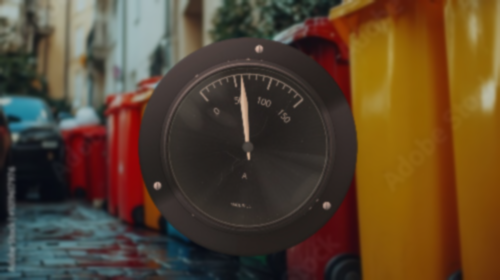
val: 60 A
